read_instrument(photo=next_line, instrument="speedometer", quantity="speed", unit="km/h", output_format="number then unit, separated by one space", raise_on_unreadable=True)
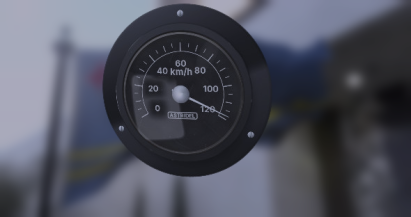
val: 117.5 km/h
